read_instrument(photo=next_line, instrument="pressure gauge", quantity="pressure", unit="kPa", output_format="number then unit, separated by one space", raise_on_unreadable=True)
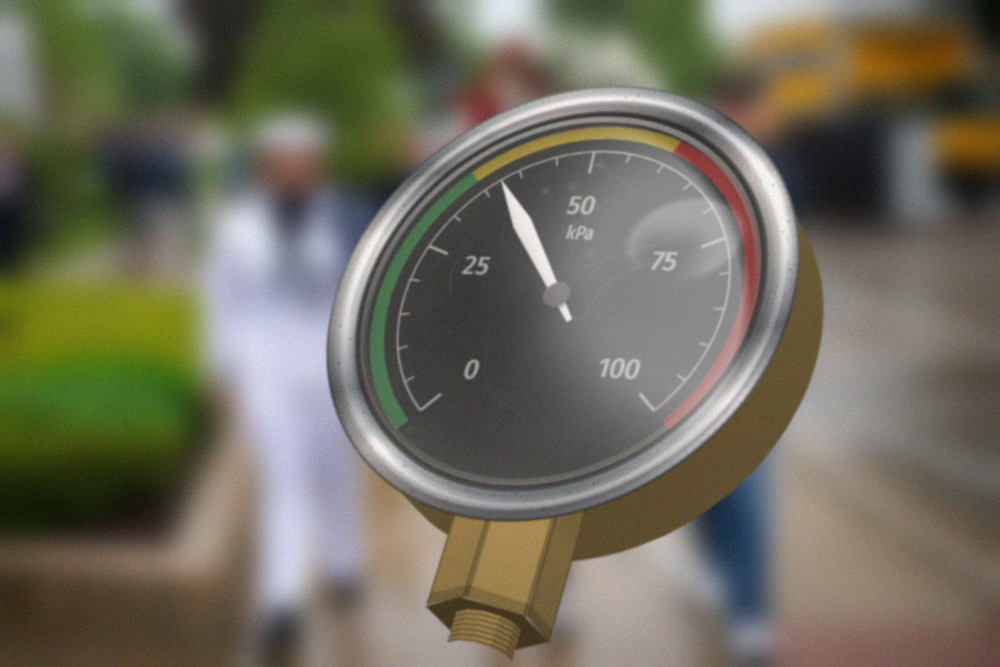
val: 37.5 kPa
